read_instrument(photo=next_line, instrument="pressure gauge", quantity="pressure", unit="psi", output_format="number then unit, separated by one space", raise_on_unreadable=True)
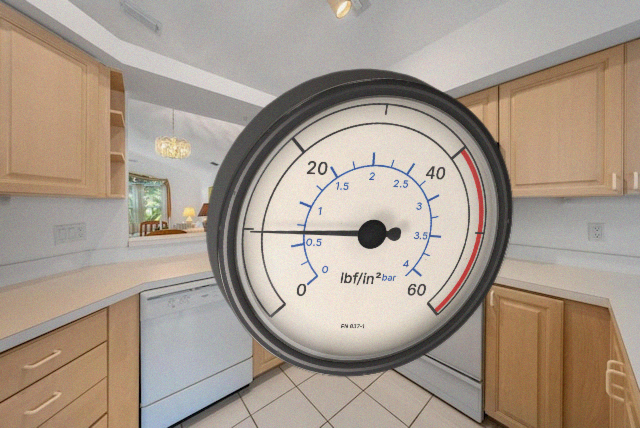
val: 10 psi
